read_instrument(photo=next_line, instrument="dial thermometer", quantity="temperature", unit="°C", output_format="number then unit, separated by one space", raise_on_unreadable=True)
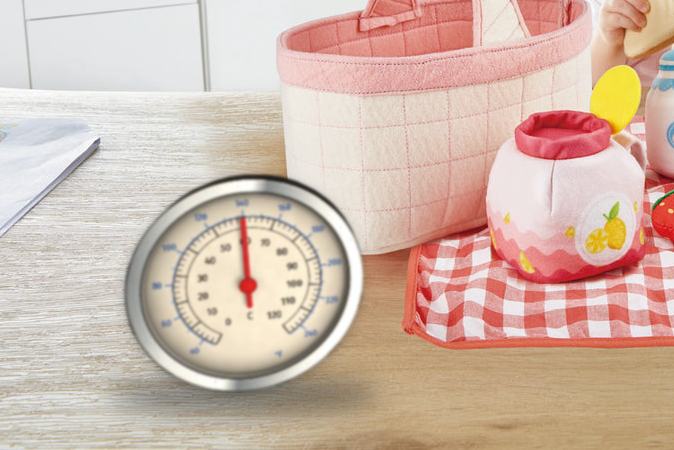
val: 60 °C
